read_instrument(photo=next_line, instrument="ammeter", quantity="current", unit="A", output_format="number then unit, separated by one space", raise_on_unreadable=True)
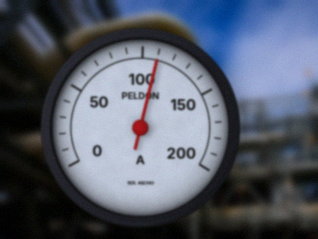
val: 110 A
